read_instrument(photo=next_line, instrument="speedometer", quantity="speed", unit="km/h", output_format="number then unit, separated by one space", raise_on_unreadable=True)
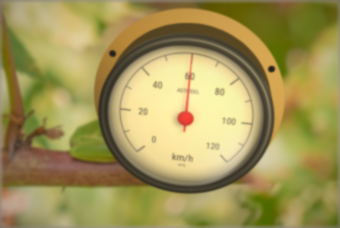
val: 60 km/h
